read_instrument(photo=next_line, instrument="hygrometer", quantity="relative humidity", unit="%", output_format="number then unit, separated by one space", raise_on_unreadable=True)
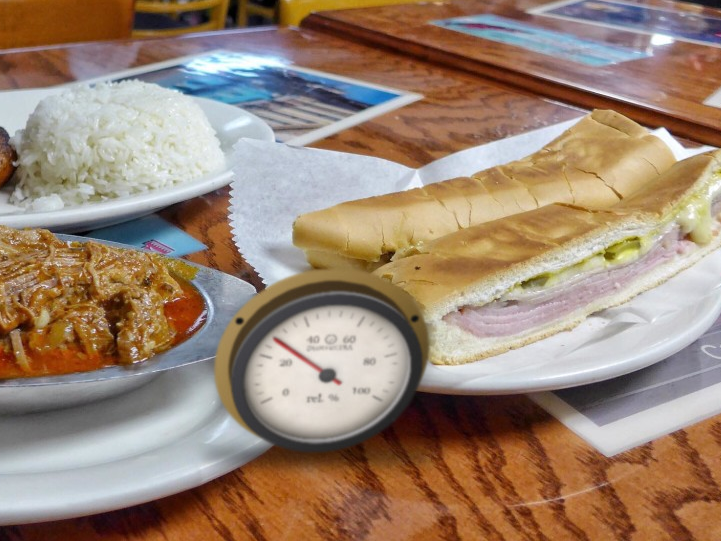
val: 28 %
